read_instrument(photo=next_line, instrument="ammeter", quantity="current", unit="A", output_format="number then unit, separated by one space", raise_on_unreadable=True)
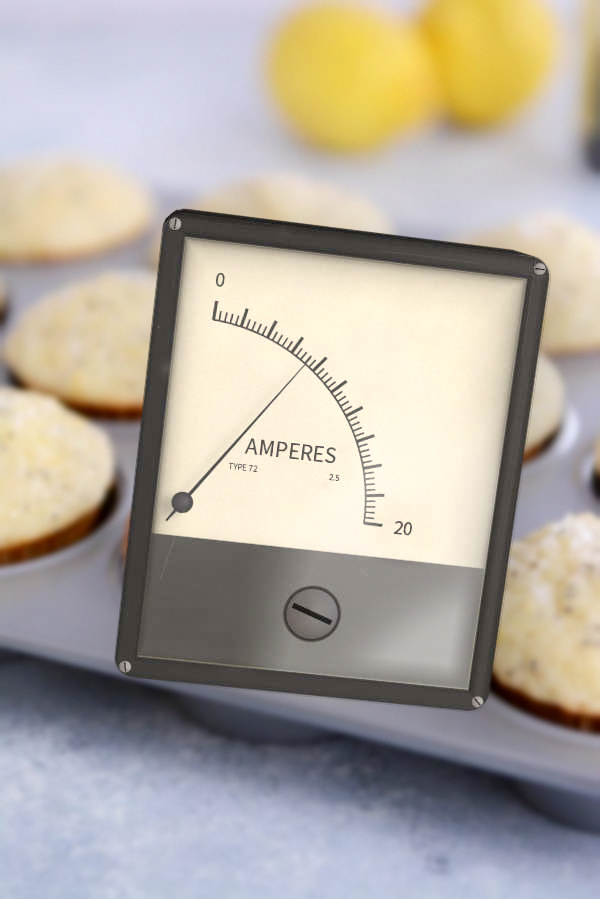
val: 7.2 A
